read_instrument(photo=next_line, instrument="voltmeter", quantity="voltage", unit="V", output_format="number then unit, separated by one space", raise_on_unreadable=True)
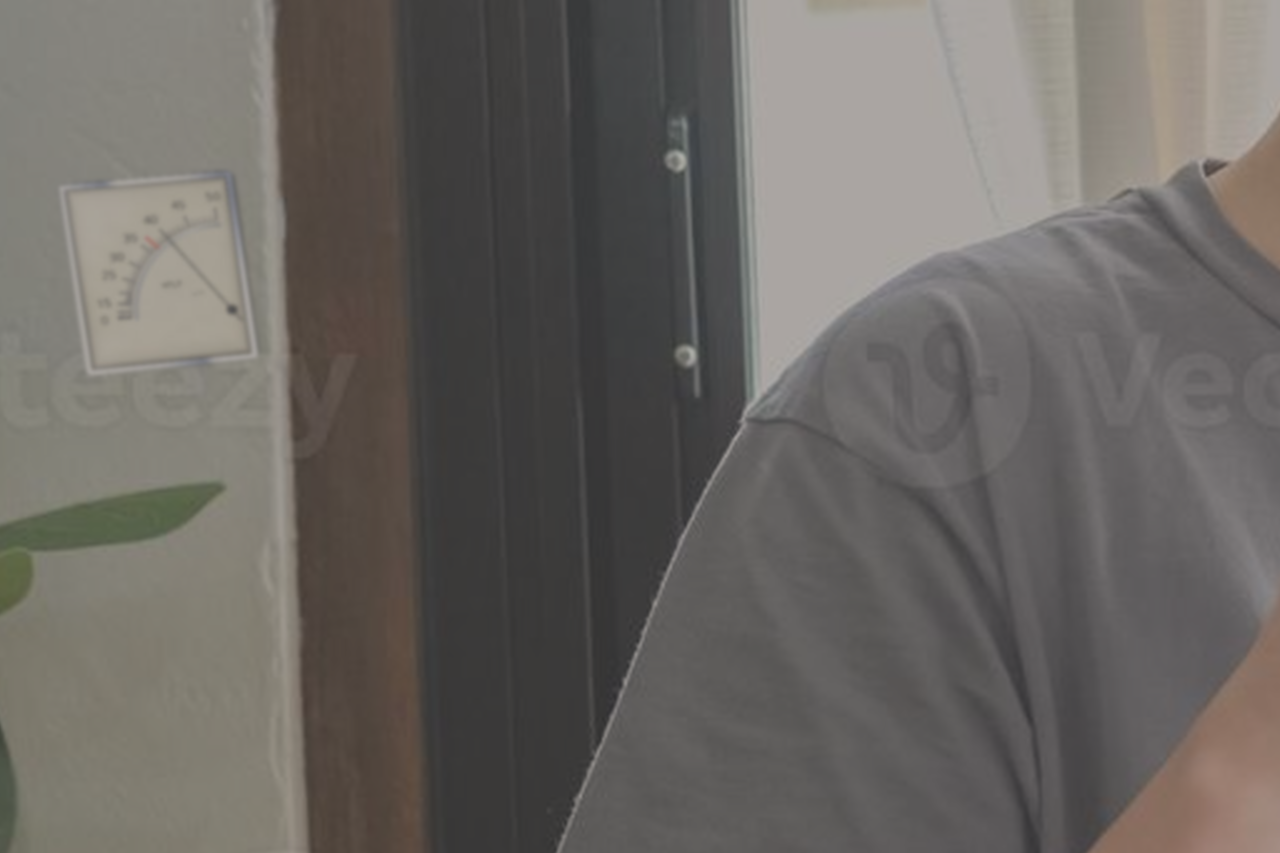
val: 40 V
